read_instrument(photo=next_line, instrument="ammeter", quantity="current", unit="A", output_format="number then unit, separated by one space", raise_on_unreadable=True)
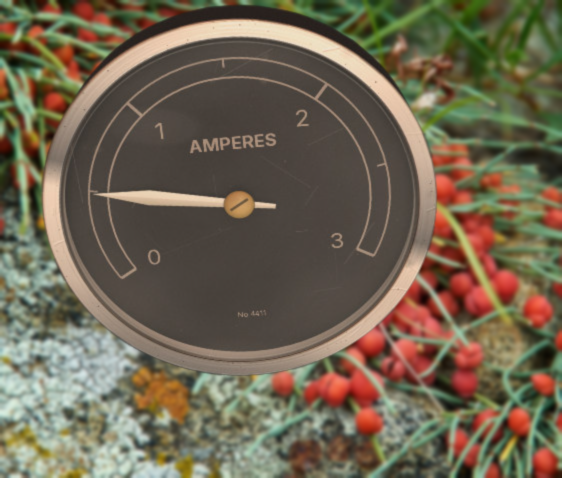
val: 0.5 A
